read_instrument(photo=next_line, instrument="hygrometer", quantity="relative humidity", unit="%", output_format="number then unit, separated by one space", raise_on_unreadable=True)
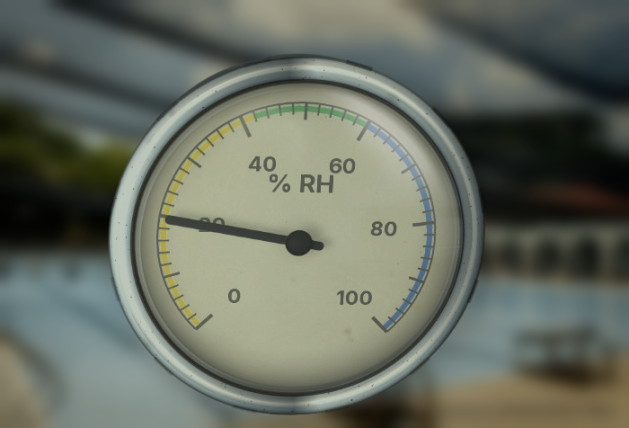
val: 20 %
